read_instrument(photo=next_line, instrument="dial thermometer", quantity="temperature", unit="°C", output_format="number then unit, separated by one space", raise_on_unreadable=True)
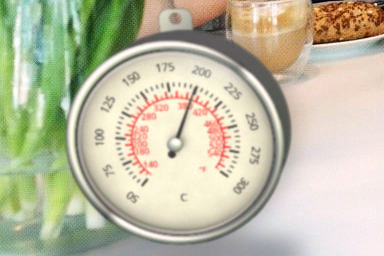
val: 200 °C
